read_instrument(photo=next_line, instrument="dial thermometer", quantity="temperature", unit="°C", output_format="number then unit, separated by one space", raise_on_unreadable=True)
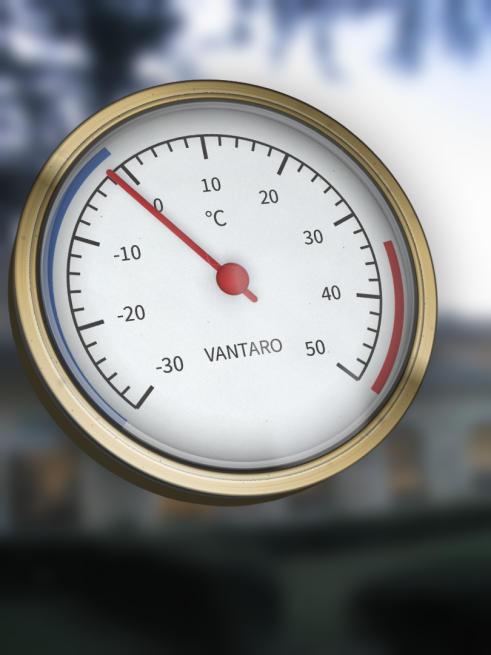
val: -2 °C
